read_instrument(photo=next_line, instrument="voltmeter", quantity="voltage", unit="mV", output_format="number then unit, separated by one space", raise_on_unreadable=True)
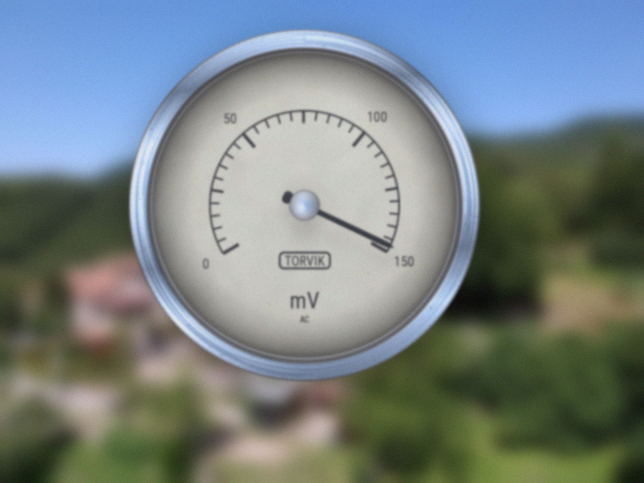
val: 147.5 mV
